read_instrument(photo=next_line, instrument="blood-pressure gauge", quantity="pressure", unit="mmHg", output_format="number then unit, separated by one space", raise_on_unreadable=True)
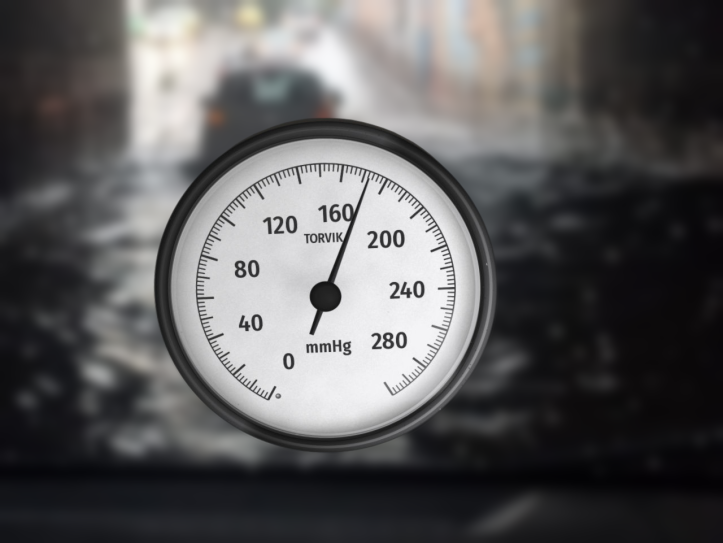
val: 172 mmHg
